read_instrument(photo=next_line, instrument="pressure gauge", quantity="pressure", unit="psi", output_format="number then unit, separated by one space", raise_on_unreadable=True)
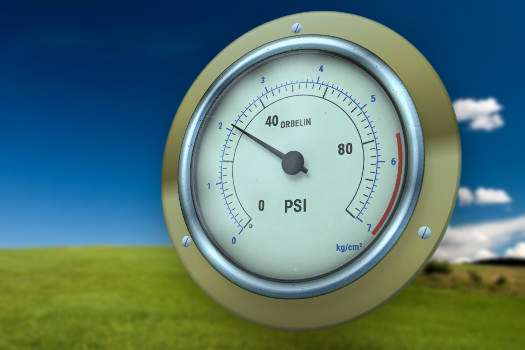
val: 30 psi
